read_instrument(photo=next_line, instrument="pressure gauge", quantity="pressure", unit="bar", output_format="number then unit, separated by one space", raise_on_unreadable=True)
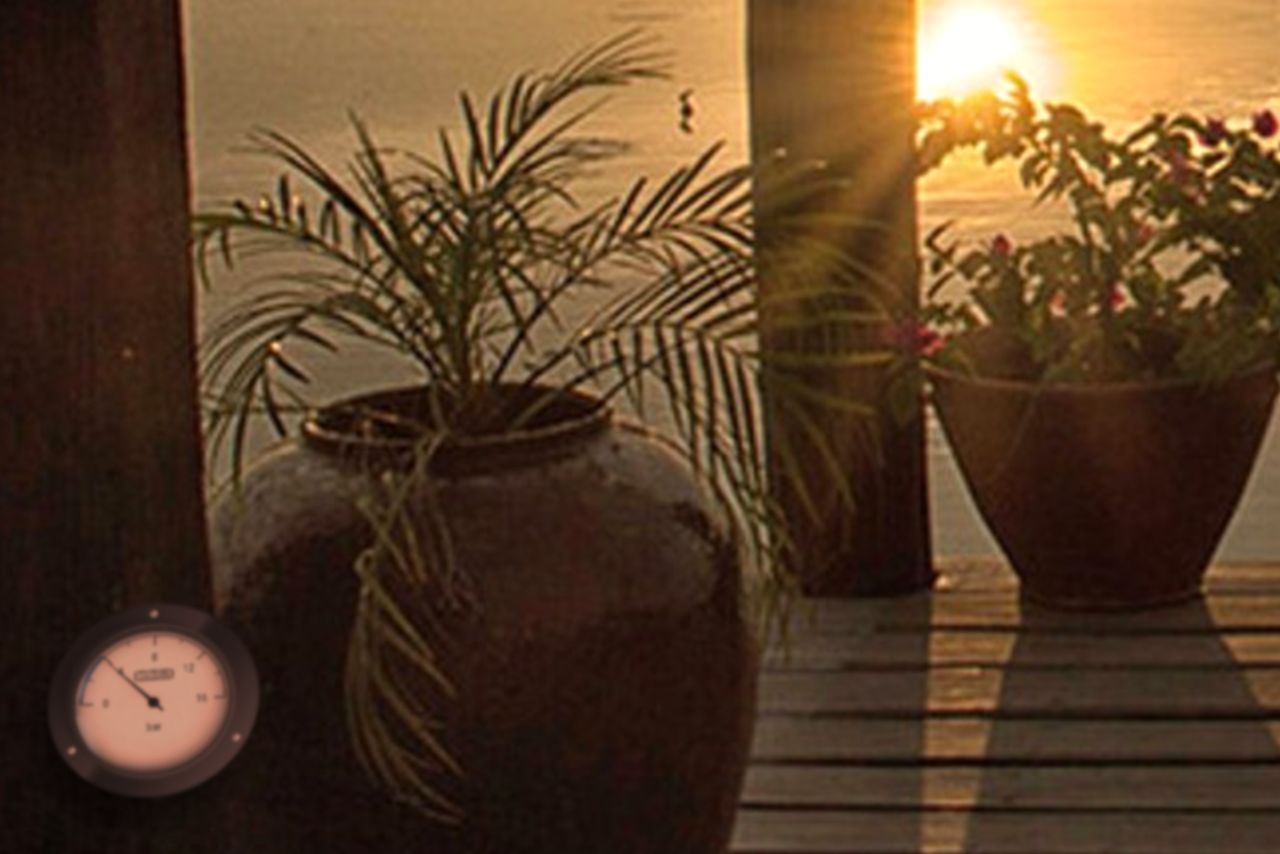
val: 4 bar
